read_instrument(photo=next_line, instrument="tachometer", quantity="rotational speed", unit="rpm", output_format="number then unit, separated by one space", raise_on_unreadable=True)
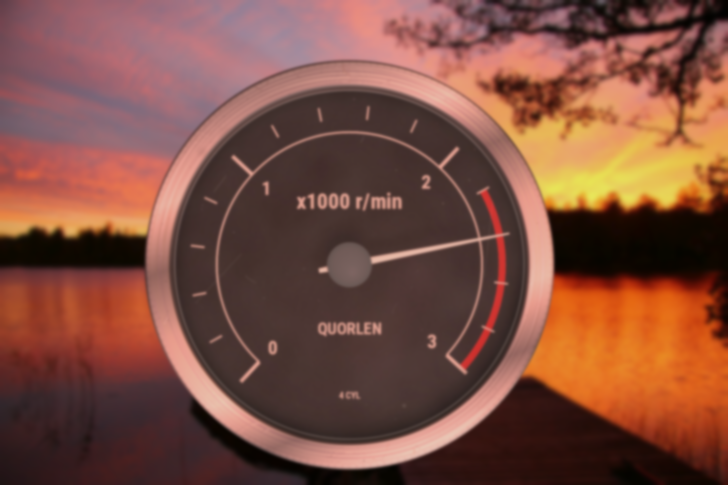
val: 2400 rpm
